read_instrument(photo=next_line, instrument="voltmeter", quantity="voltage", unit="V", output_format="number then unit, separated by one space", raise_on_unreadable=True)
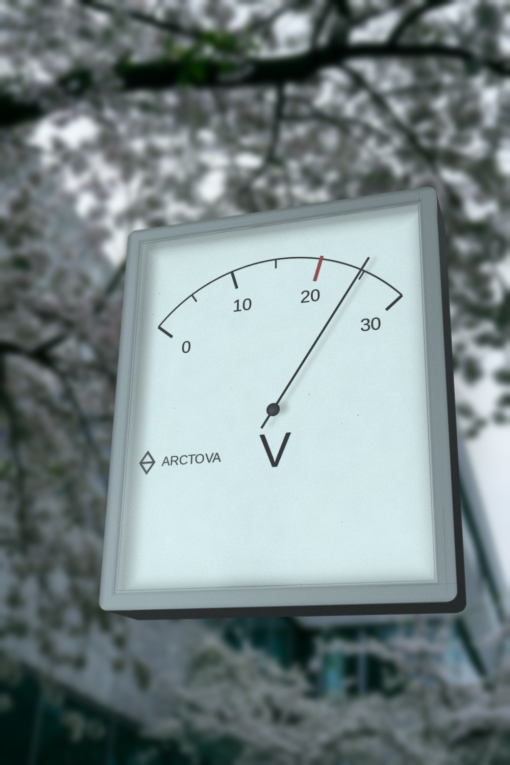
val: 25 V
